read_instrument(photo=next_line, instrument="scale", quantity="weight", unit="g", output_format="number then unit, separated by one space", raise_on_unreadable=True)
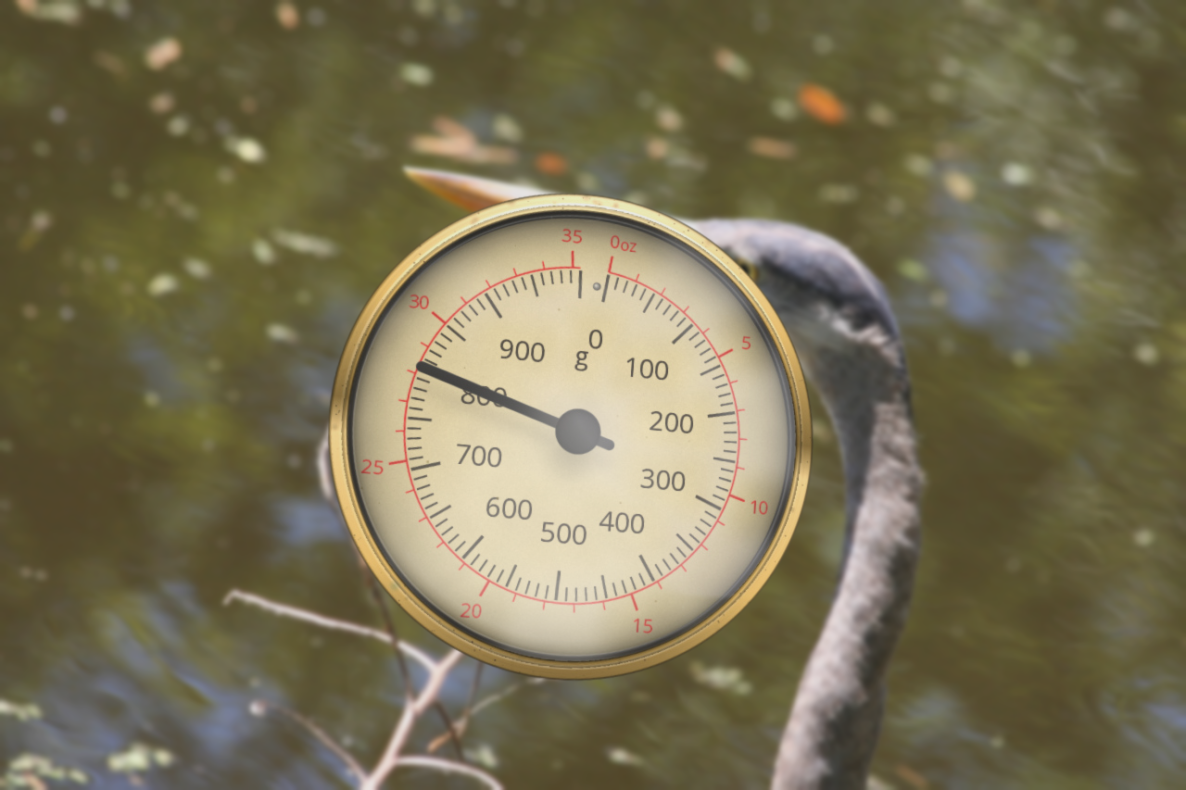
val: 800 g
